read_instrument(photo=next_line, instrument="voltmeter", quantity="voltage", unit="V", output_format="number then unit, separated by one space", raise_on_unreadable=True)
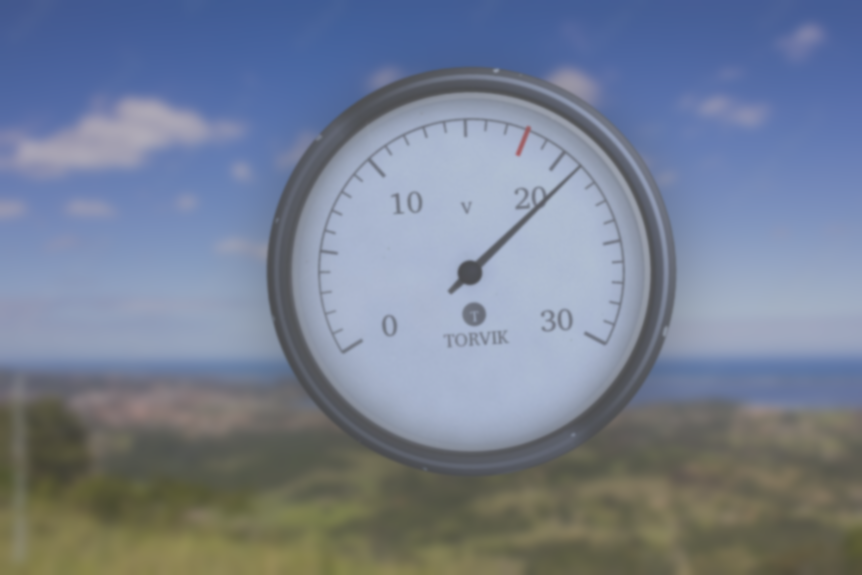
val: 21 V
